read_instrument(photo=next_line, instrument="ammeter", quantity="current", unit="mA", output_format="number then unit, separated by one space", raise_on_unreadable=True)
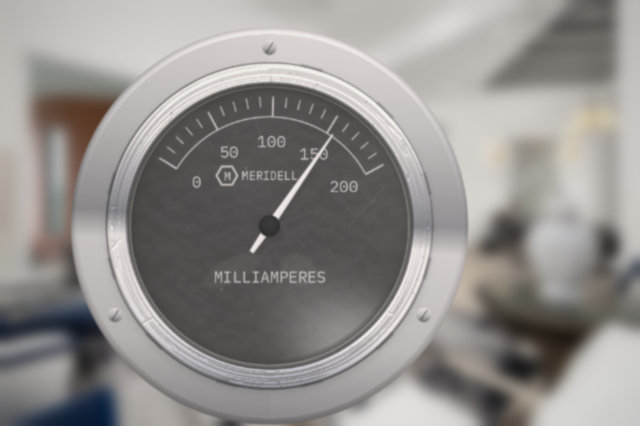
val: 155 mA
